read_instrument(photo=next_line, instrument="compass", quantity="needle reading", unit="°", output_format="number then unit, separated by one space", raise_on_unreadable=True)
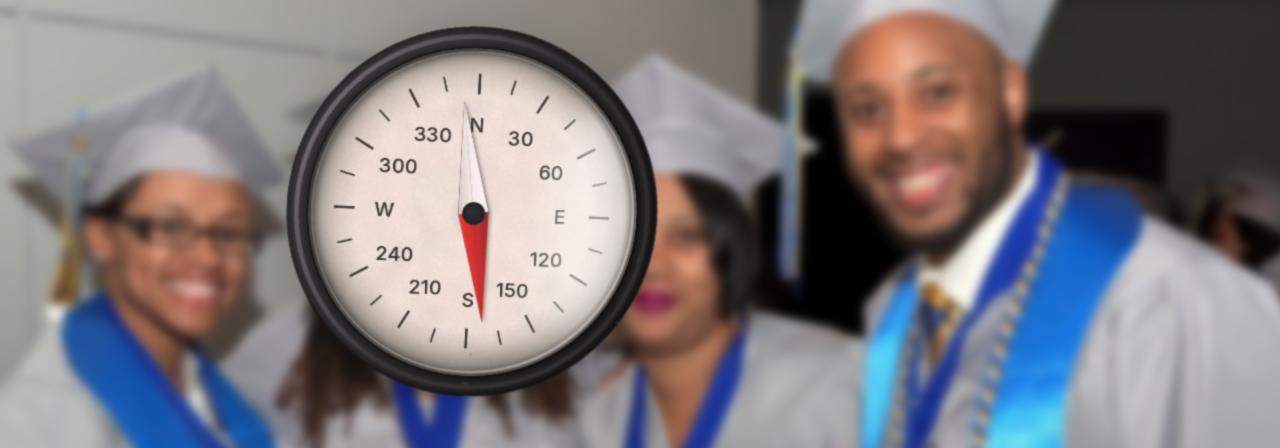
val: 172.5 °
